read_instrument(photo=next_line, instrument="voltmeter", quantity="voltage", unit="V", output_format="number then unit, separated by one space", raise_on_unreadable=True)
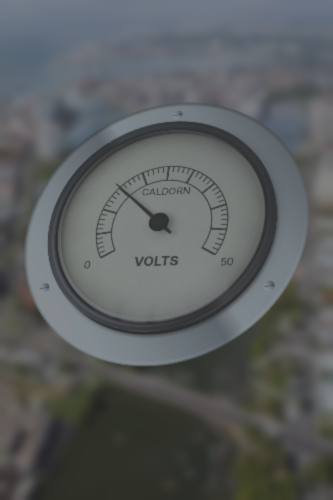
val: 15 V
